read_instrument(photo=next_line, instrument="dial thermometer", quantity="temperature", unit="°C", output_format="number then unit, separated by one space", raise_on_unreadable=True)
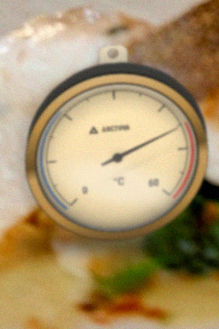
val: 45 °C
